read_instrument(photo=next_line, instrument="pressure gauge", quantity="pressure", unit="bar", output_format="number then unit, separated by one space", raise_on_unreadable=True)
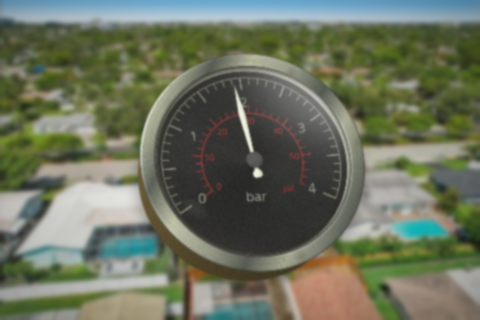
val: 1.9 bar
